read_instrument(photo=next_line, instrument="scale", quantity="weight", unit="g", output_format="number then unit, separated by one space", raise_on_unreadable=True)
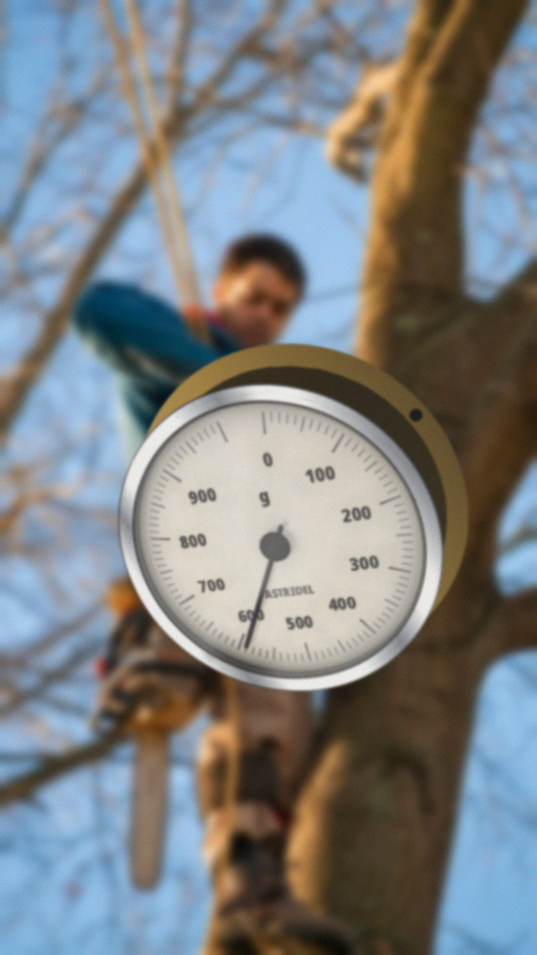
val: 590 g
